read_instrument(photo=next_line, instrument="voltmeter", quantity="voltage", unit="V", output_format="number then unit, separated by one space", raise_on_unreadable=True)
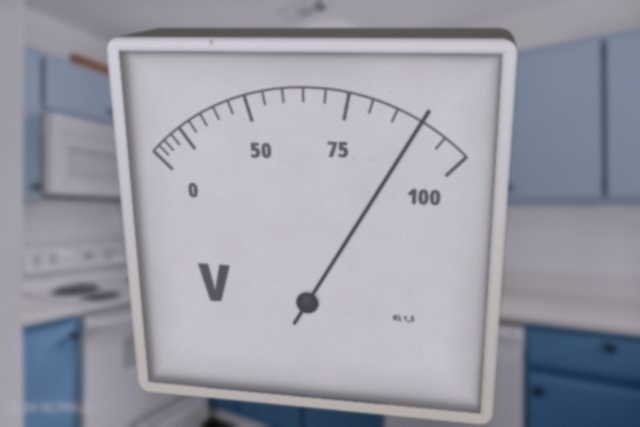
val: 90 V
